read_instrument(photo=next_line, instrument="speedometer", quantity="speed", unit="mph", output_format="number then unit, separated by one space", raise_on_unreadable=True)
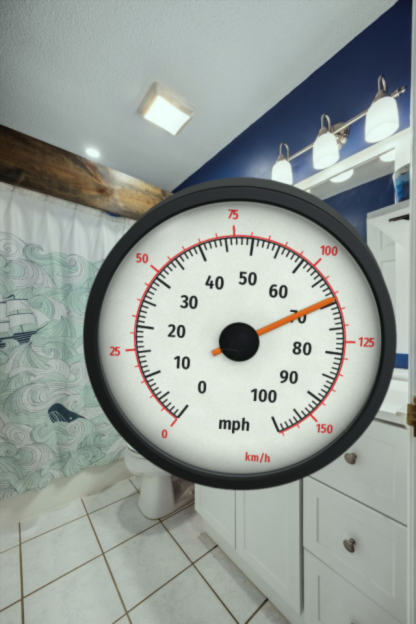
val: 69 mph
